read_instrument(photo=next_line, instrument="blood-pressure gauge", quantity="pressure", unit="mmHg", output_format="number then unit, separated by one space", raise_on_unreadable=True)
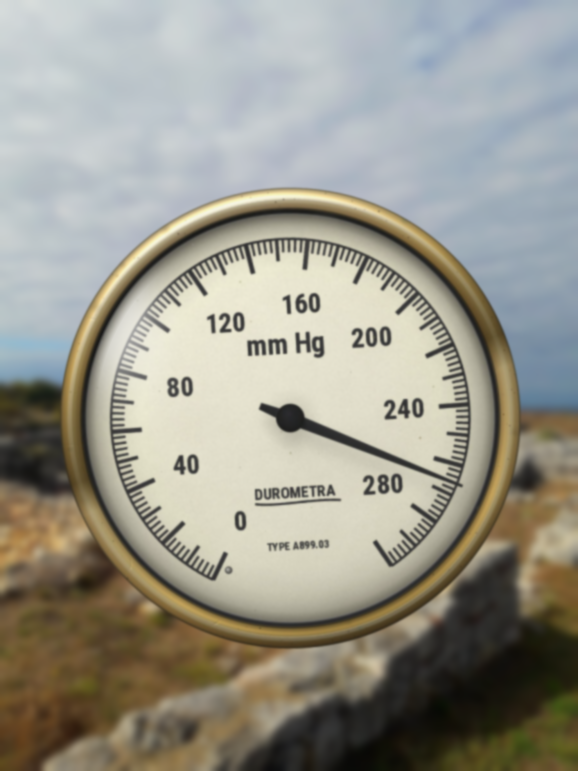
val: 266 mmHg
